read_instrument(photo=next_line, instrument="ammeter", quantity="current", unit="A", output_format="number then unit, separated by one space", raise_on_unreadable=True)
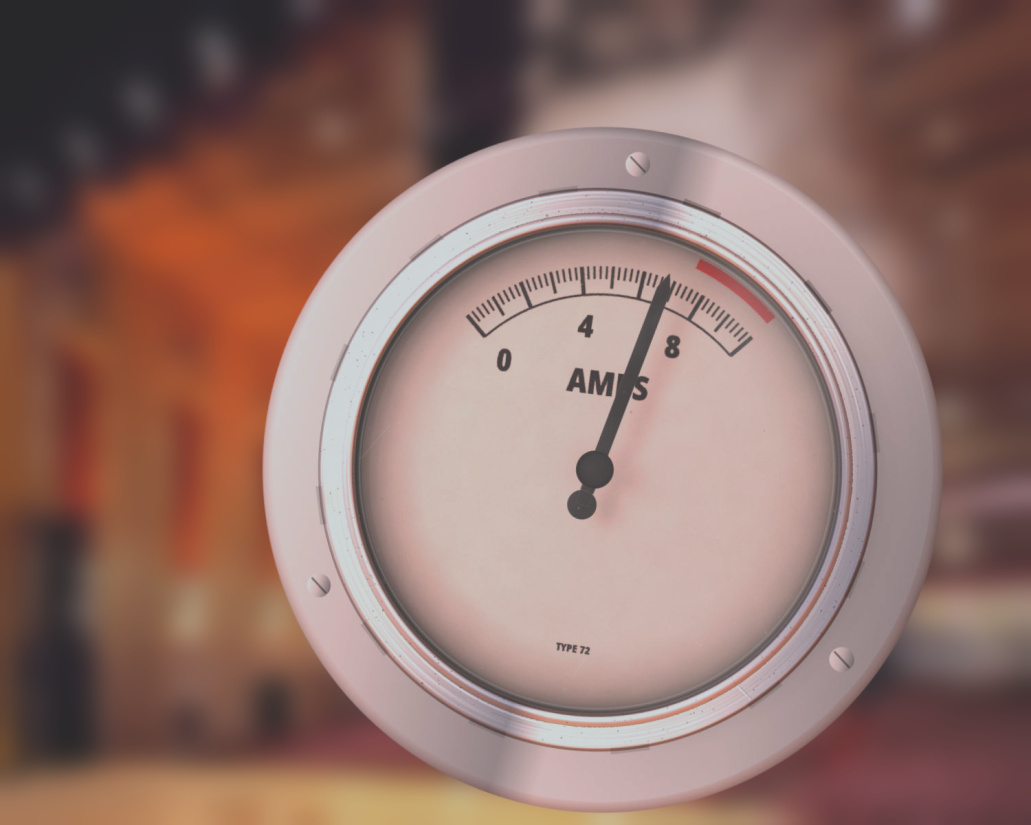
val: 6.8 A
